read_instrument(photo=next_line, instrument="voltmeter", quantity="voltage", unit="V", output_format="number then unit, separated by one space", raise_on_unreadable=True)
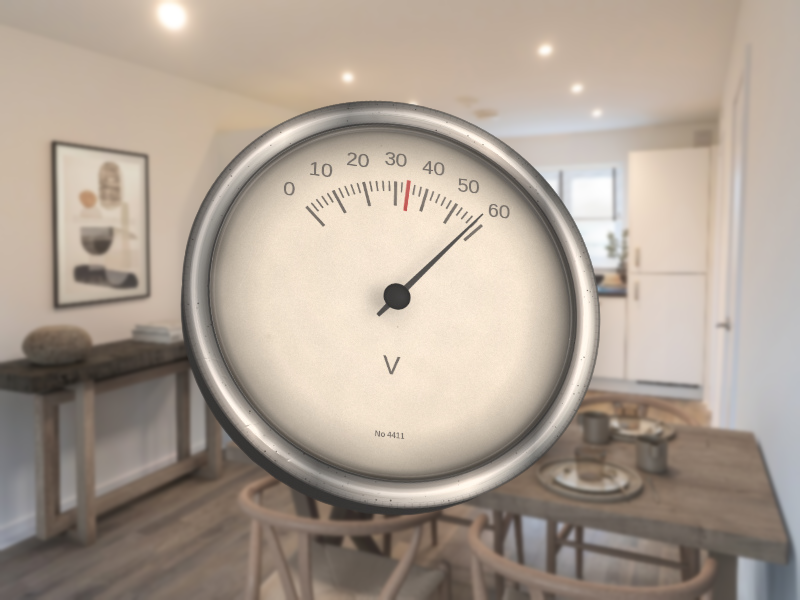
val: 58 V
